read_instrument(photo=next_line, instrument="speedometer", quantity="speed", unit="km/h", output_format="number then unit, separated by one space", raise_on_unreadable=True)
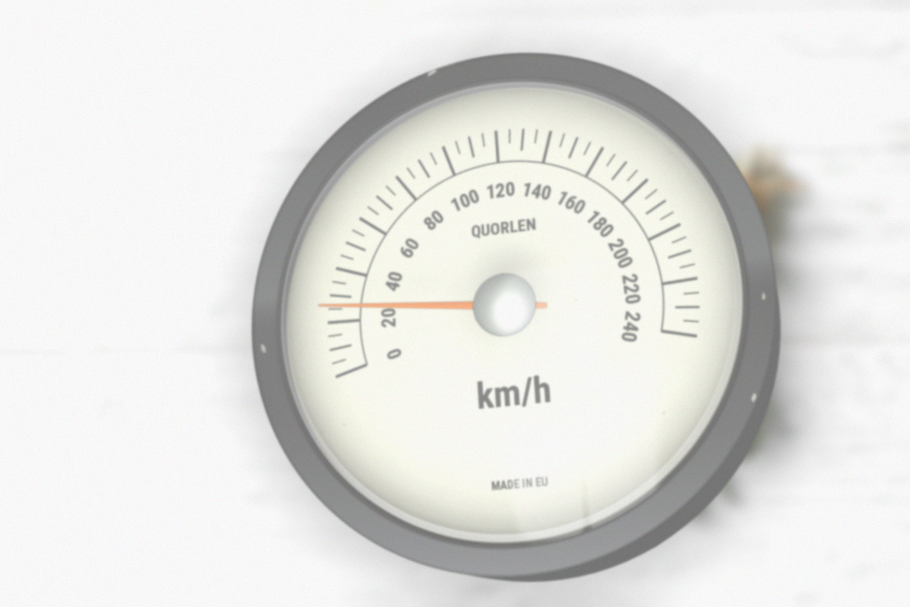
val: 25 km/h
